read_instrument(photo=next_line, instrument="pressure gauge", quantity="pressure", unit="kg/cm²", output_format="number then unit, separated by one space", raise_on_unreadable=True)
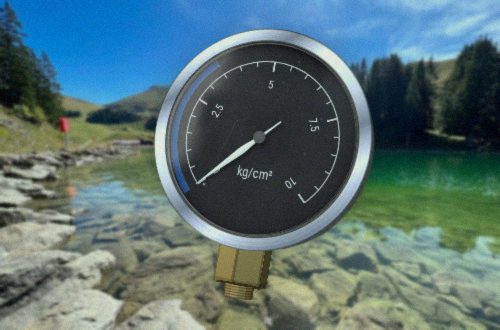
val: 0 kg/cm²
